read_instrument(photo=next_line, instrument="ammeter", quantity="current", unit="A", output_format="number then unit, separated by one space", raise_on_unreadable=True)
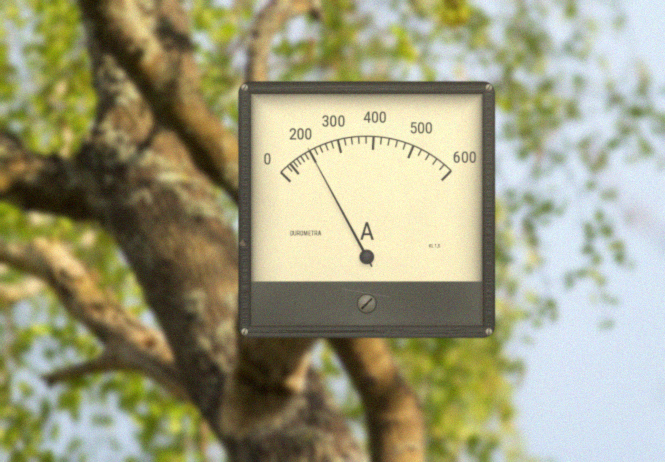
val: 200 A
